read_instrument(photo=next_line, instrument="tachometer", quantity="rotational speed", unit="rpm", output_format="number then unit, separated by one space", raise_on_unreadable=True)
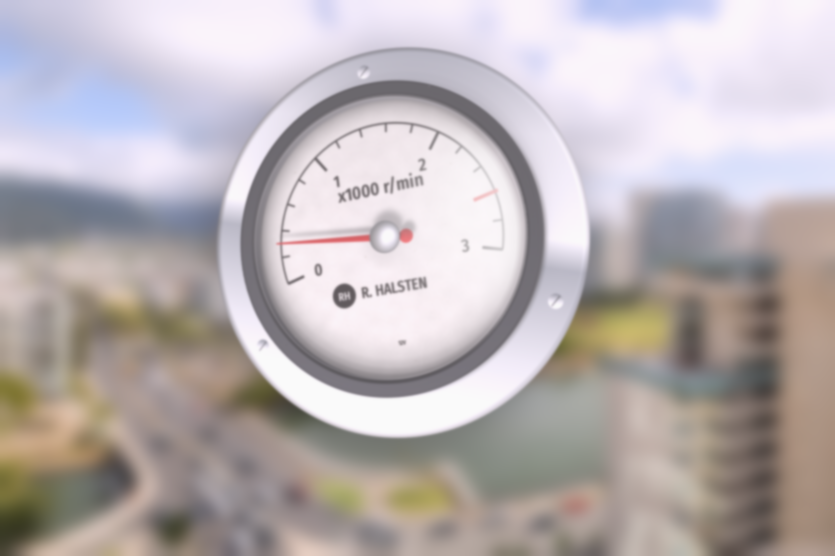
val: 300 rpm
